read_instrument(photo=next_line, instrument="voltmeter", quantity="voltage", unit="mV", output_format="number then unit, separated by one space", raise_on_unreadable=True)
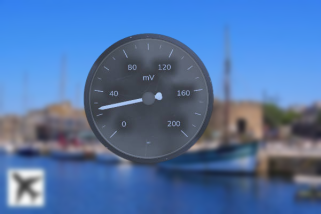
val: 25 mV
